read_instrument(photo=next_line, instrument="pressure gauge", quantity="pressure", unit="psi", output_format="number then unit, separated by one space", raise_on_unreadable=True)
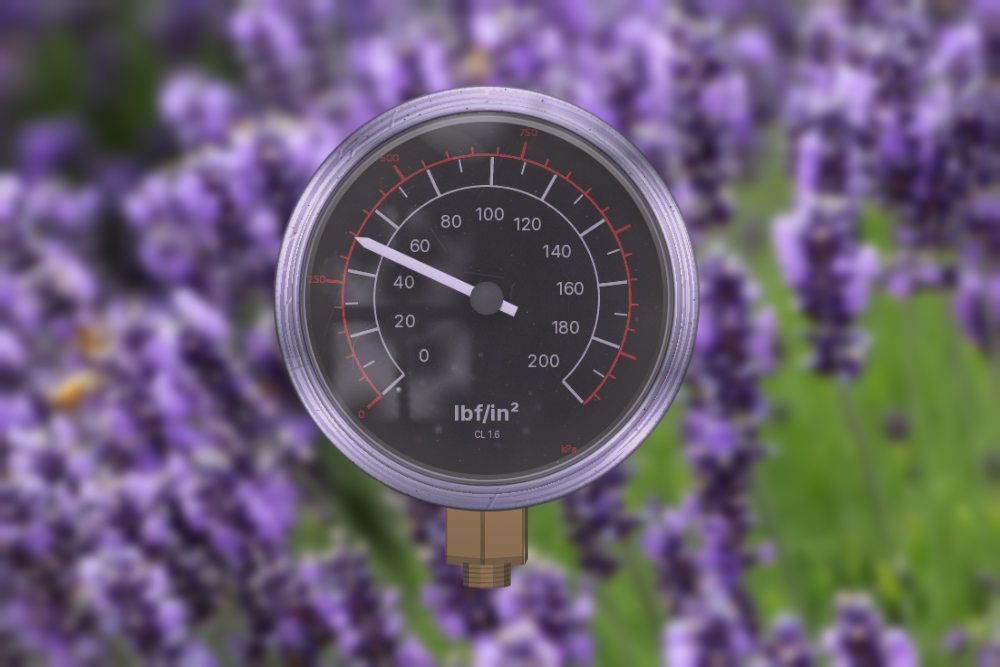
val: 50 psi
